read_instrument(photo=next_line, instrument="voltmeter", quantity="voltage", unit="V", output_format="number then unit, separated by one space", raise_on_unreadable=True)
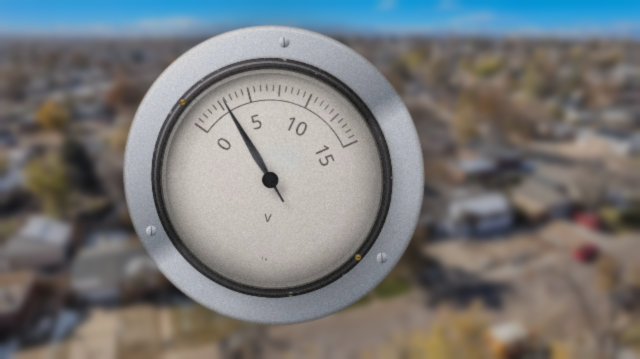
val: 3 V
